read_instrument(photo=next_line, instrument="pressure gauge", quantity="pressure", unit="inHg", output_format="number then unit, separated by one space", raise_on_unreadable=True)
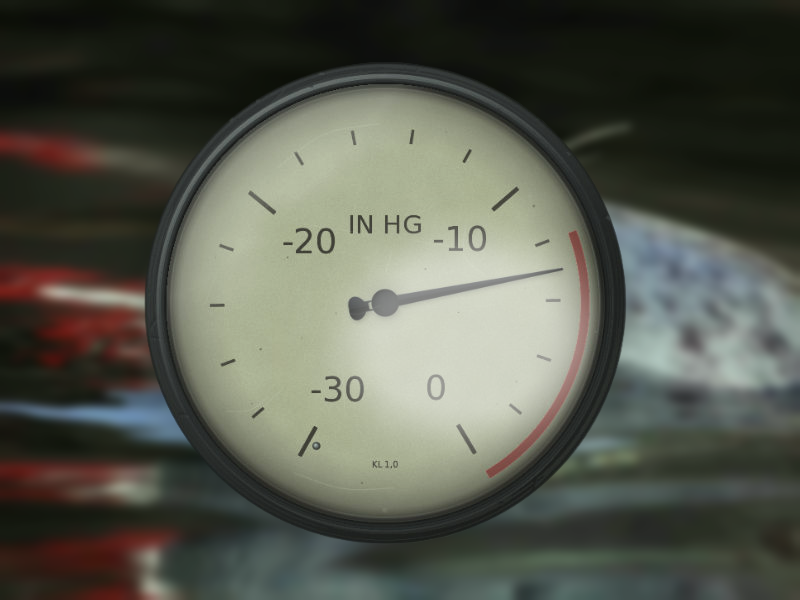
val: -7 inHg
